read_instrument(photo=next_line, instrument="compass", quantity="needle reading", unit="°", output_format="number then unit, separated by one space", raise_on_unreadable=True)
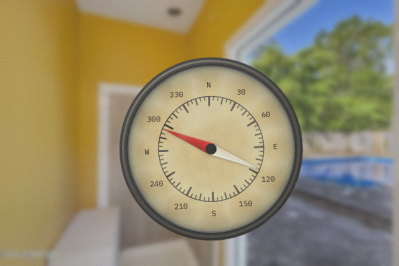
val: 295 °
